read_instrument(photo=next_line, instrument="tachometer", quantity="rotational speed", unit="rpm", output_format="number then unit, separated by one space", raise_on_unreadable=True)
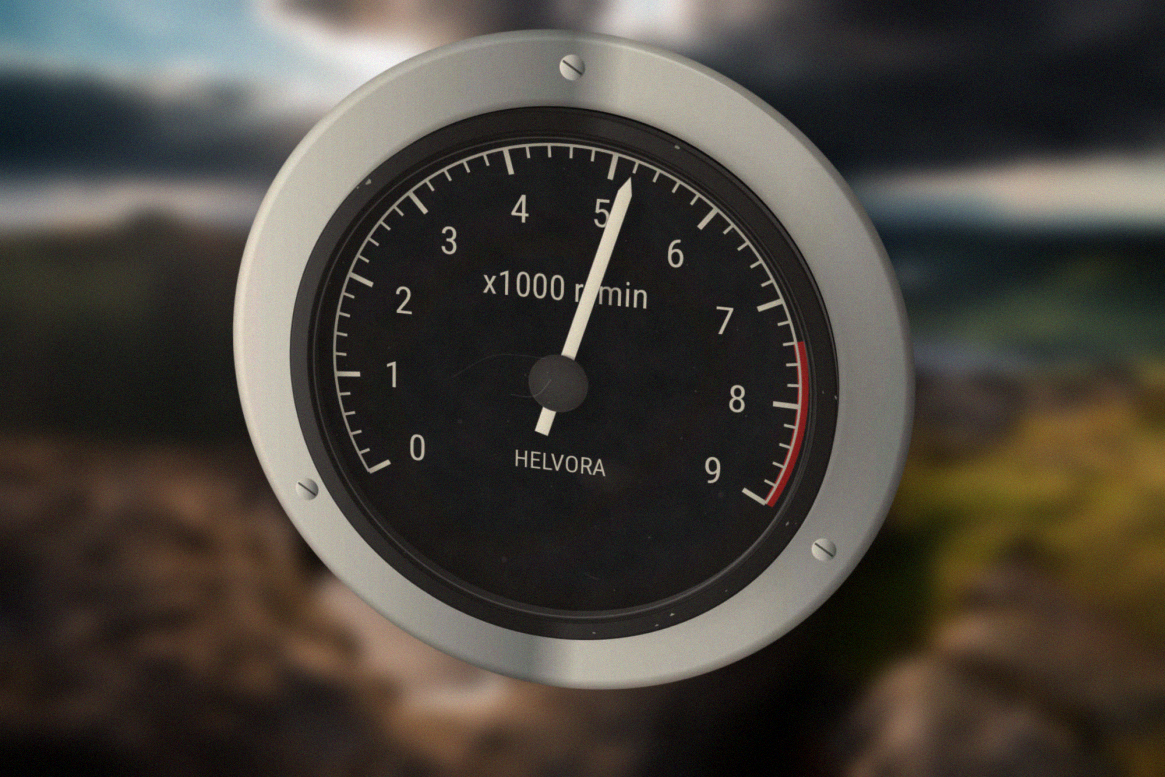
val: 5200 rpm
